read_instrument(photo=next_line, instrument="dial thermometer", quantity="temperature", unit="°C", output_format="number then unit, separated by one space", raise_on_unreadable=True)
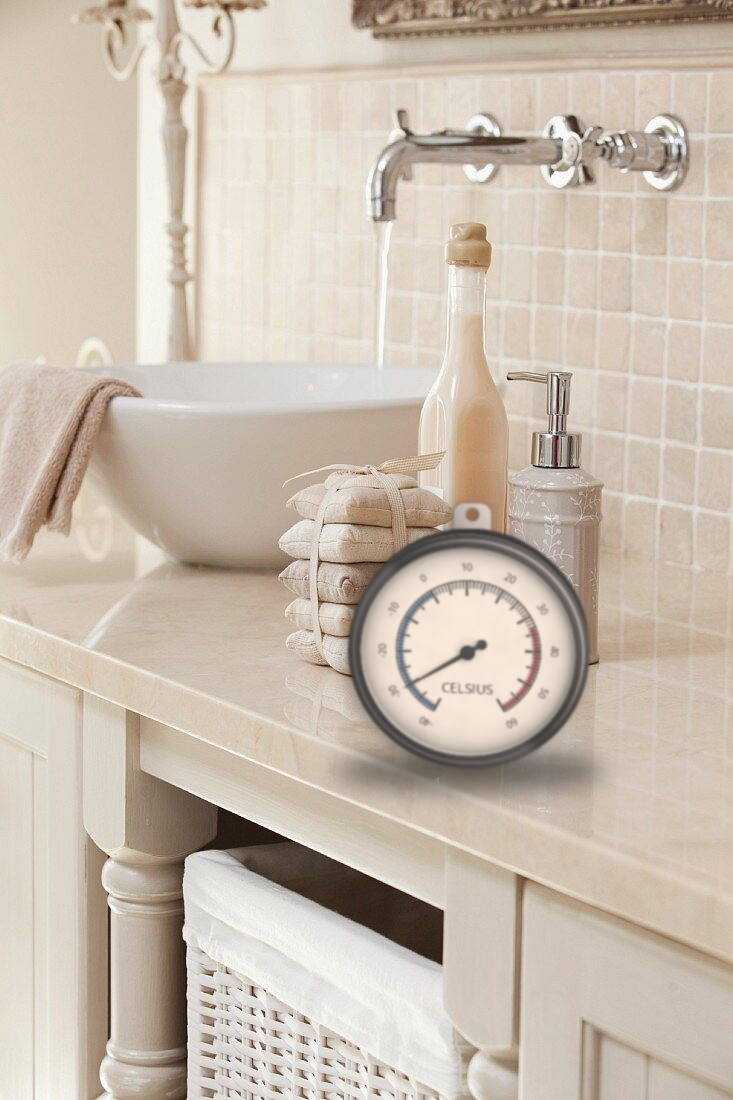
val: -30 °C
